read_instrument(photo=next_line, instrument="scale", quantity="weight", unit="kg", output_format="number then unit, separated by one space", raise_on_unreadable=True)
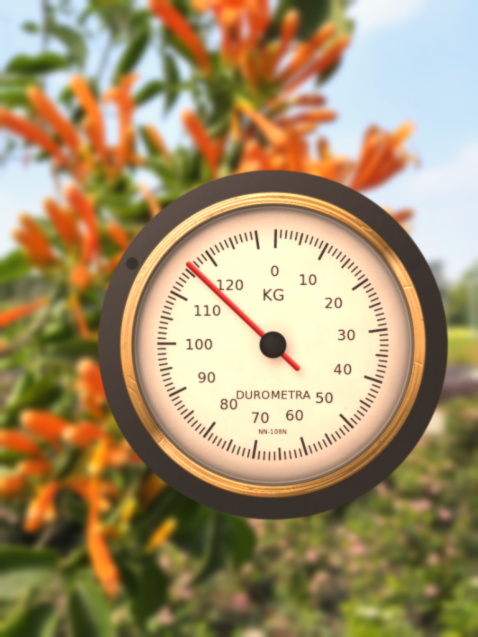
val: 116 kg
